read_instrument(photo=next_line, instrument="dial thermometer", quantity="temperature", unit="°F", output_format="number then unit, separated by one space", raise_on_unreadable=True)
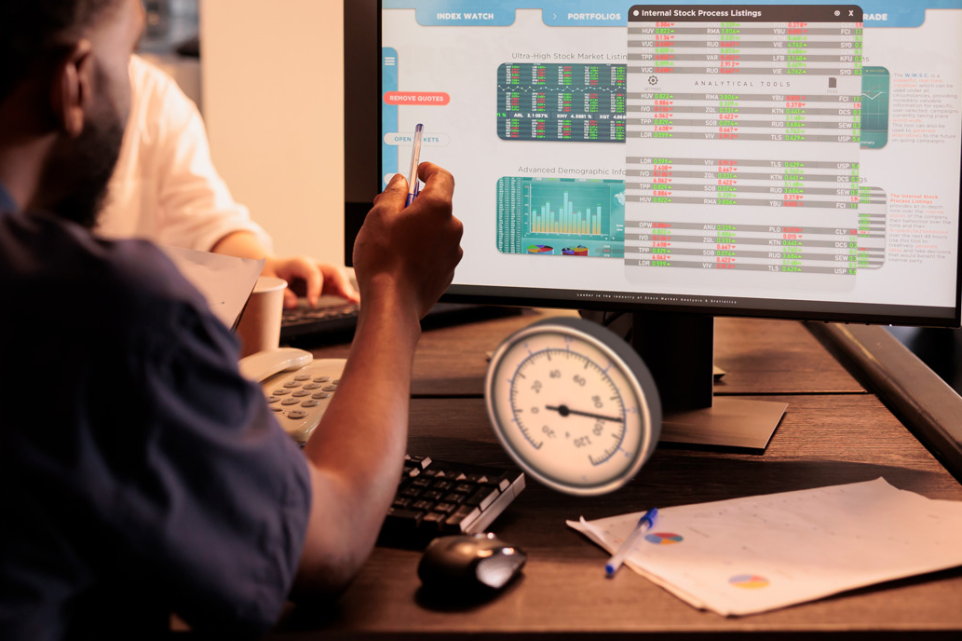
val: 90 °F
